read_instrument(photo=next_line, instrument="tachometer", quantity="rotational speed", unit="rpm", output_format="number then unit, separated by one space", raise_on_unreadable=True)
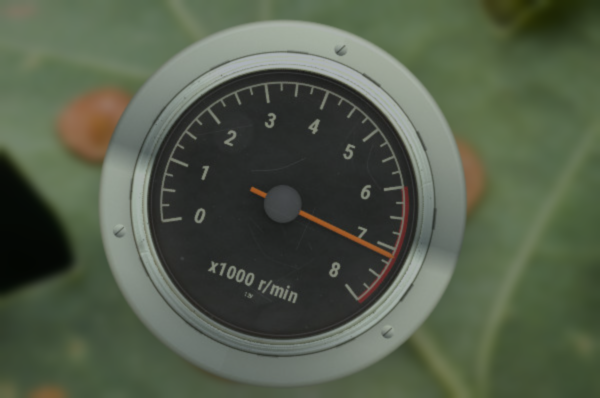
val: 7125 rpm
